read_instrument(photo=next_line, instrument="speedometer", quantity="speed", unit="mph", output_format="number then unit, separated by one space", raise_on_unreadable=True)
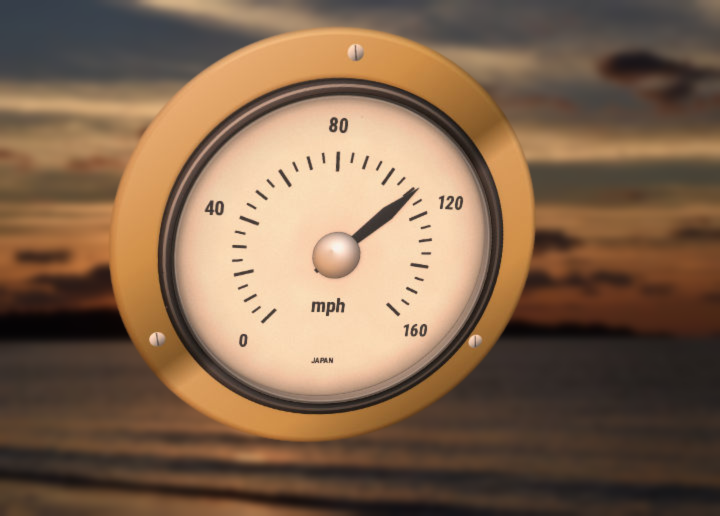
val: 110 mph
